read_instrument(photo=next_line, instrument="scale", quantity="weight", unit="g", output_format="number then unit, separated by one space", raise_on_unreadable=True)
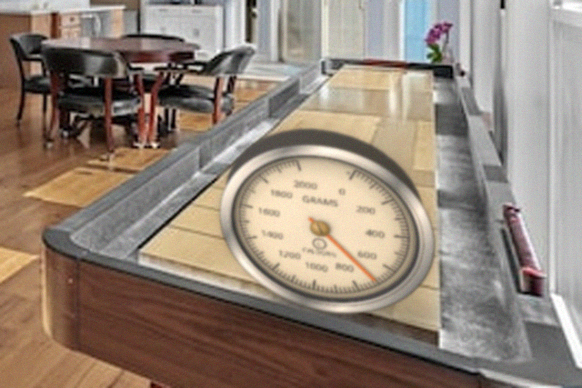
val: 700 g
